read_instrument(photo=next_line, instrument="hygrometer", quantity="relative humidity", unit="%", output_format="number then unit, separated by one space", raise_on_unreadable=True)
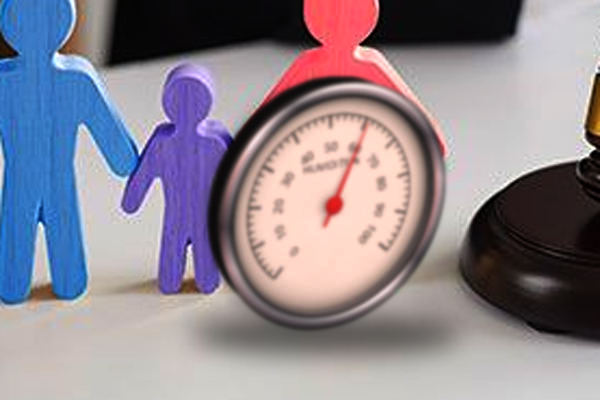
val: 60 %
